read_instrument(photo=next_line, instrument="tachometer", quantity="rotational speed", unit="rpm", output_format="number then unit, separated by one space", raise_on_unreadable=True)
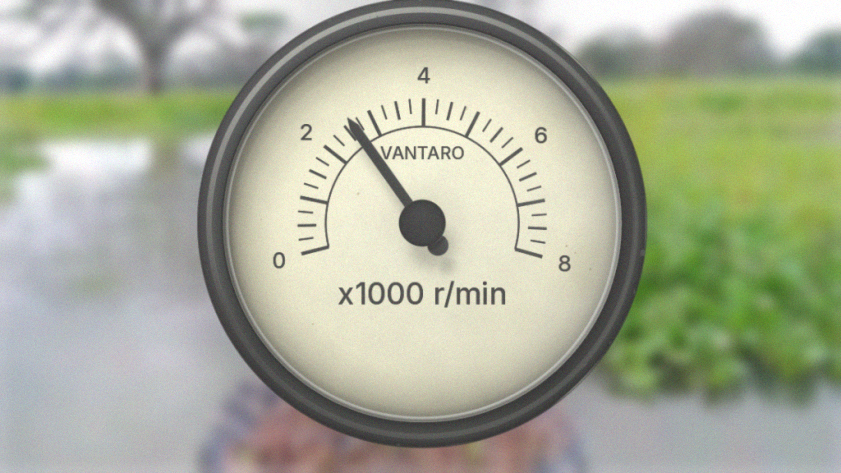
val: 2625 rpm
